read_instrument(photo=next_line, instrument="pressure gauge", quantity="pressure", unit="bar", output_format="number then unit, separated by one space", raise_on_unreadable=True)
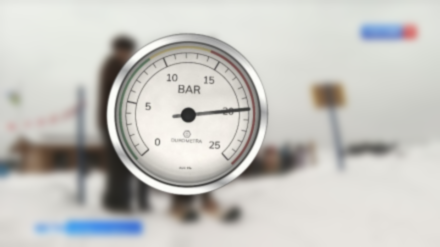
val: 20 bar
